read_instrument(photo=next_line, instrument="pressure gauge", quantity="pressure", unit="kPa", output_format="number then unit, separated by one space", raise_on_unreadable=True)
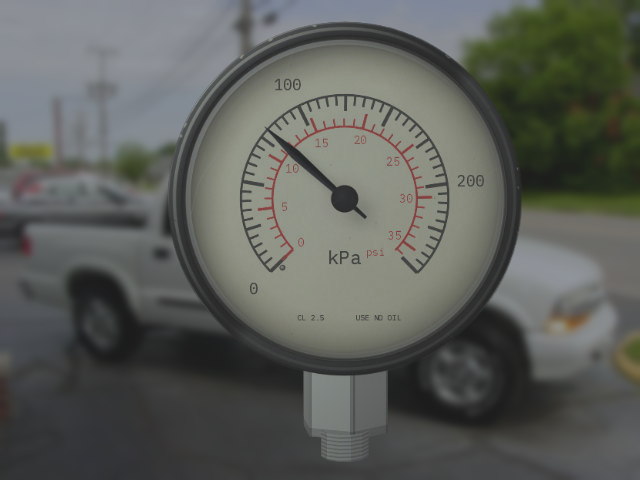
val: 80 kPa
